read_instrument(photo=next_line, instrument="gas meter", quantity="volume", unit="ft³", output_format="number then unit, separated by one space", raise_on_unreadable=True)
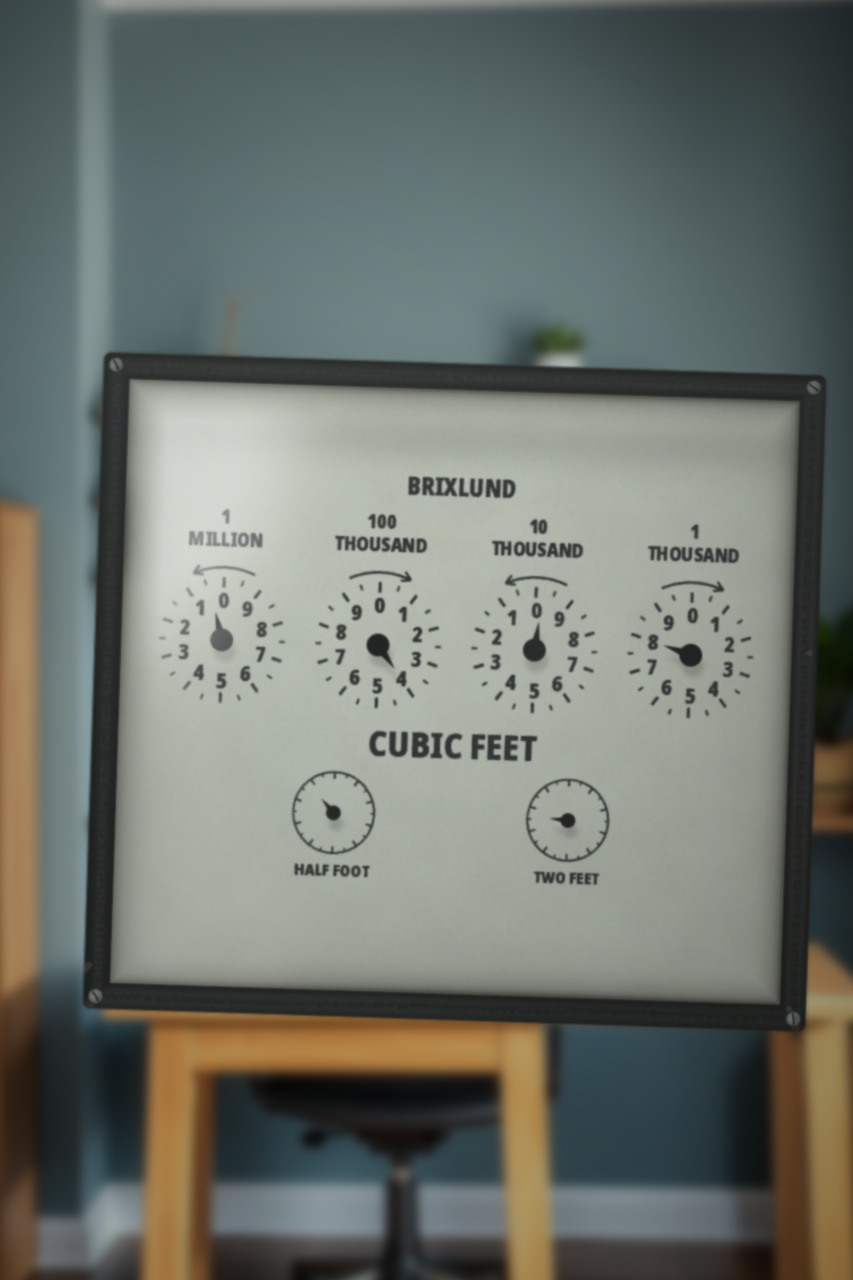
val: 39800 ft³
